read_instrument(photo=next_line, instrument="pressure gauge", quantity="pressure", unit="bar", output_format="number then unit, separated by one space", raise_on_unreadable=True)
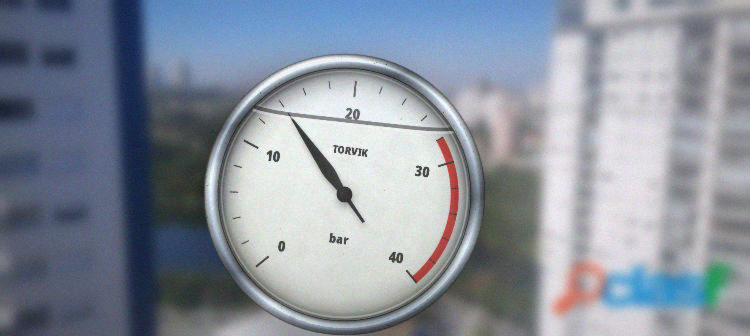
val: 14 bar
